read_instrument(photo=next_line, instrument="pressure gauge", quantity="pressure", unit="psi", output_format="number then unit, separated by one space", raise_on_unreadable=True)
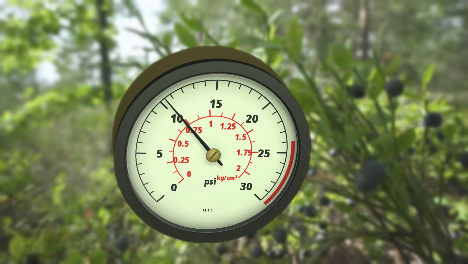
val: 10.5 psi
